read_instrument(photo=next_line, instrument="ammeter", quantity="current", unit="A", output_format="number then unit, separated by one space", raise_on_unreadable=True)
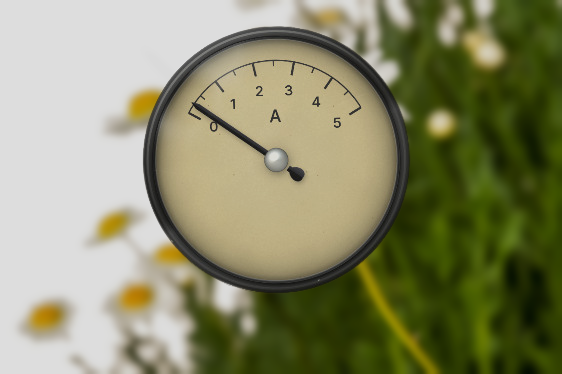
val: 0.25 A
